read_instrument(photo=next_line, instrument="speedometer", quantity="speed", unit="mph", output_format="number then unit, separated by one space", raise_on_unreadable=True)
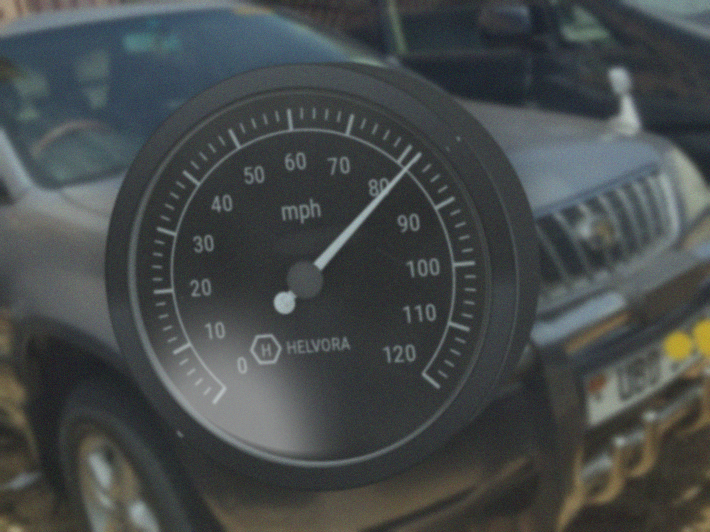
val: 82 mph
